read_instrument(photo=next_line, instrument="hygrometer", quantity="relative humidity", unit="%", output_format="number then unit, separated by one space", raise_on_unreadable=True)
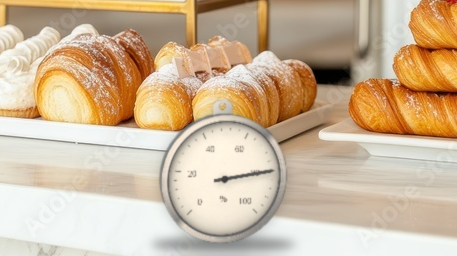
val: 80 %
